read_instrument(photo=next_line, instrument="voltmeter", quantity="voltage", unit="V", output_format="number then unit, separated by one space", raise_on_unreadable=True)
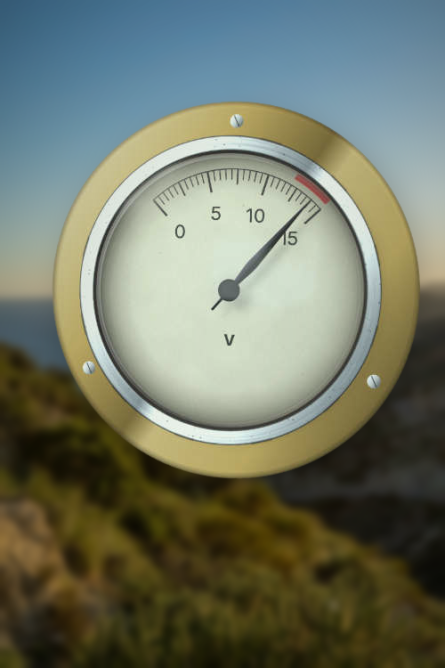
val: 14 V
